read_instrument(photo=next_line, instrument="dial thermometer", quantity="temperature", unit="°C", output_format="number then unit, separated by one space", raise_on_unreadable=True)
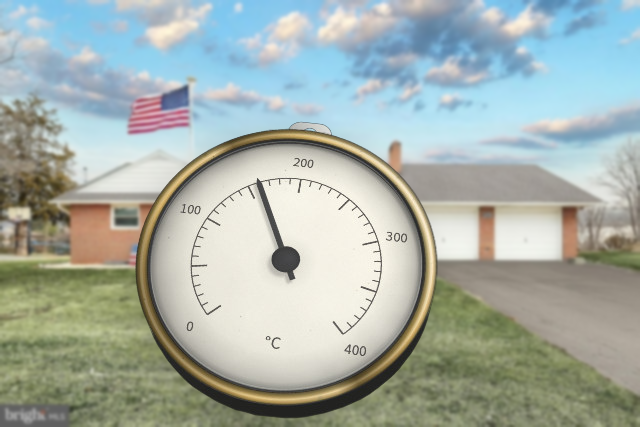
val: 160 °C
